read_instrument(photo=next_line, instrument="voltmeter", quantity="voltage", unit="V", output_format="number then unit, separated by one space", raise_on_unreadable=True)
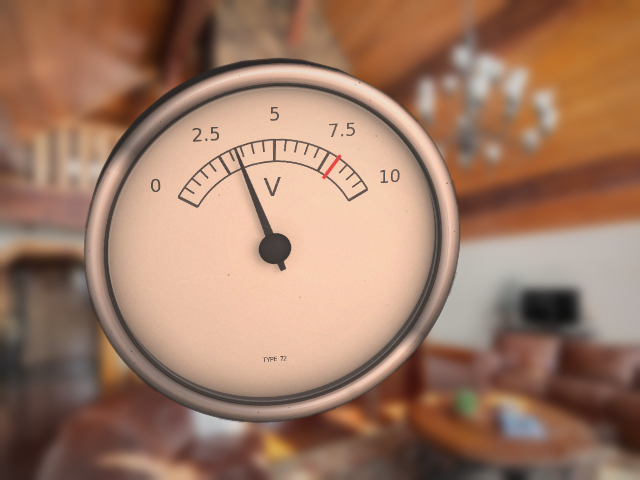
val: 3.25 V
